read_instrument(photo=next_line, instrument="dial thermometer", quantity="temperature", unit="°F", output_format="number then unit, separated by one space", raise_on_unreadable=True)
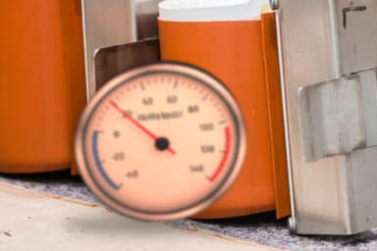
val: 20 °F
